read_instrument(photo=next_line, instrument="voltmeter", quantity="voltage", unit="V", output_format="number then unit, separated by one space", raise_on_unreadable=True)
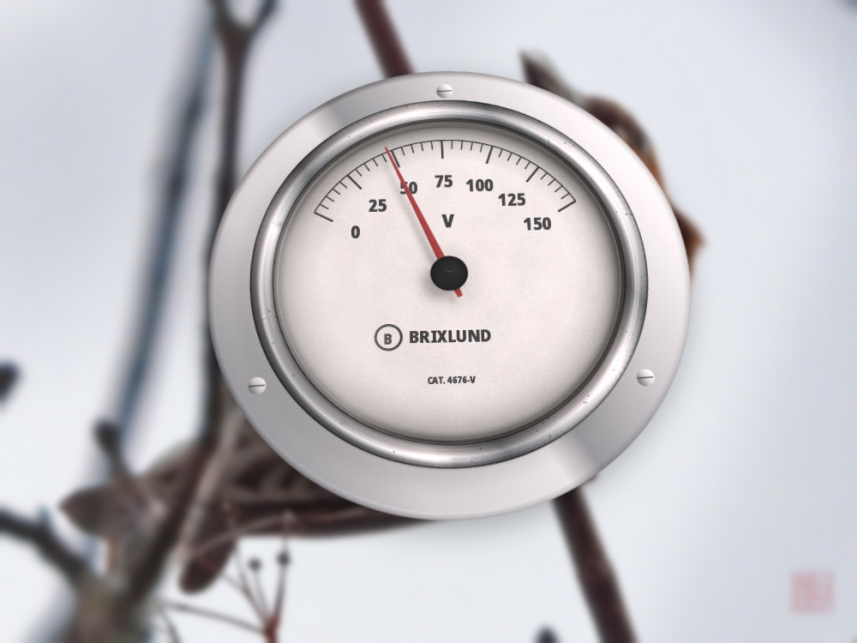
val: 47.5 V
